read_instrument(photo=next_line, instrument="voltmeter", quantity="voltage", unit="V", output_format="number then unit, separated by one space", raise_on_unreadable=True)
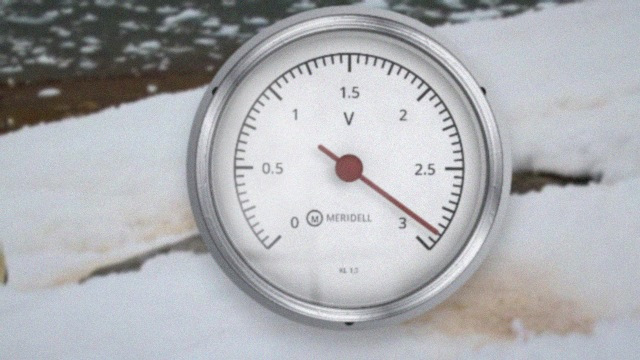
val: 2.9 V
